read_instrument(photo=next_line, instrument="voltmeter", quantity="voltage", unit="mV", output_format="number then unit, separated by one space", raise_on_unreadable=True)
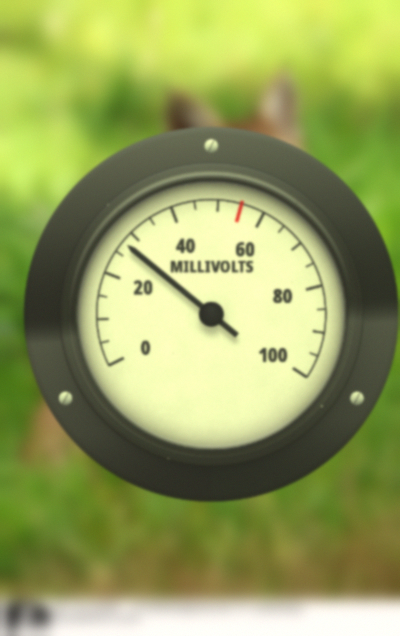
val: 27.5 mV
